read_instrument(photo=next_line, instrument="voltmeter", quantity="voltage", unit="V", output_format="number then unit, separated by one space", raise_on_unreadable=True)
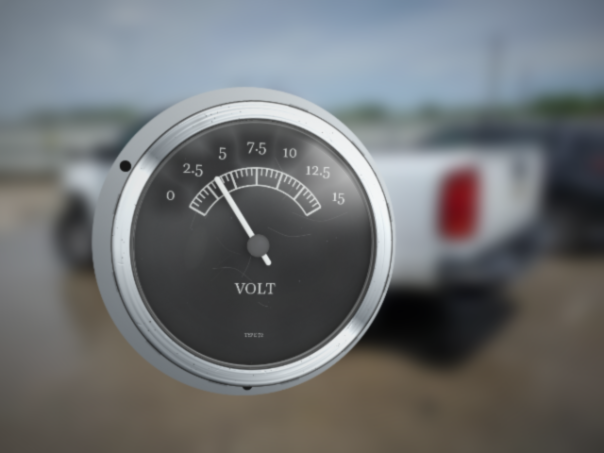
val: 3.5 V
